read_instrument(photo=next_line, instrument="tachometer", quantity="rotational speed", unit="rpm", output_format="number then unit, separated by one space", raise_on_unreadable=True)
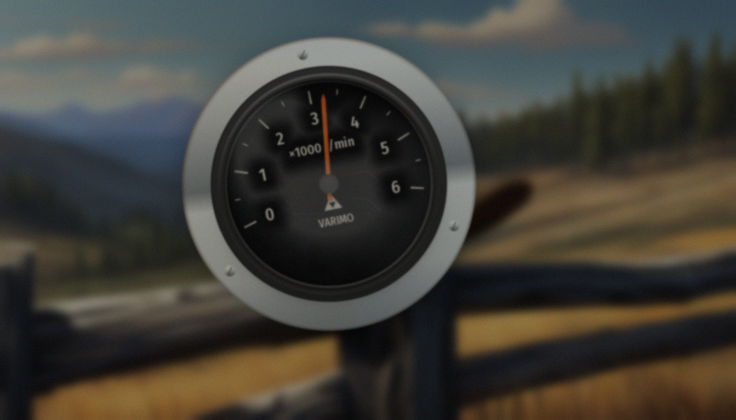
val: 3250 rpm
